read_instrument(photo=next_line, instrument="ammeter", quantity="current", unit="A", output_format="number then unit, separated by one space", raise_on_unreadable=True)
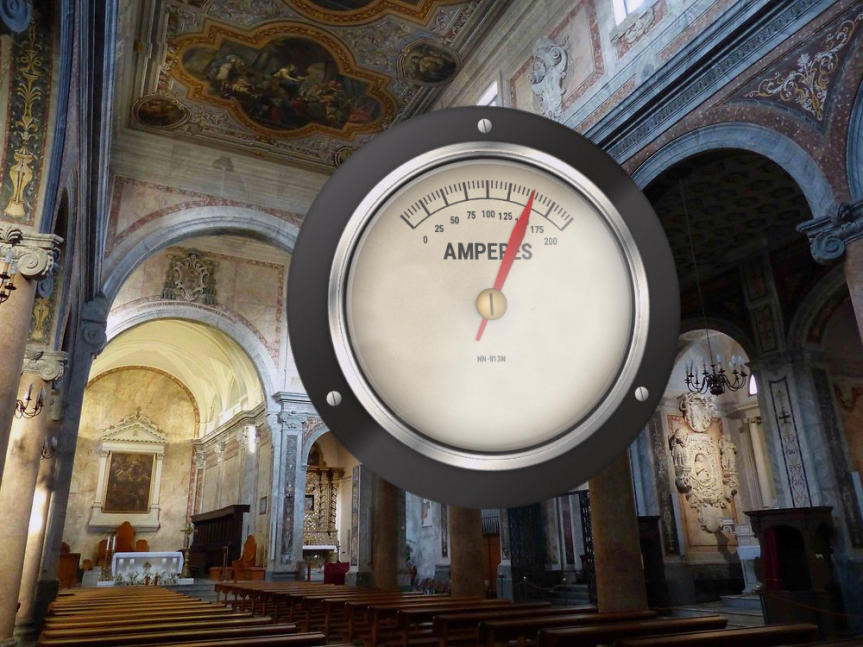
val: 150 A
